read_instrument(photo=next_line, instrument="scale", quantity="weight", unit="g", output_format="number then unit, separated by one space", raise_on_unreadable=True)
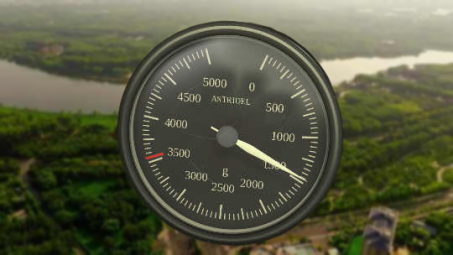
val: 1450 g
